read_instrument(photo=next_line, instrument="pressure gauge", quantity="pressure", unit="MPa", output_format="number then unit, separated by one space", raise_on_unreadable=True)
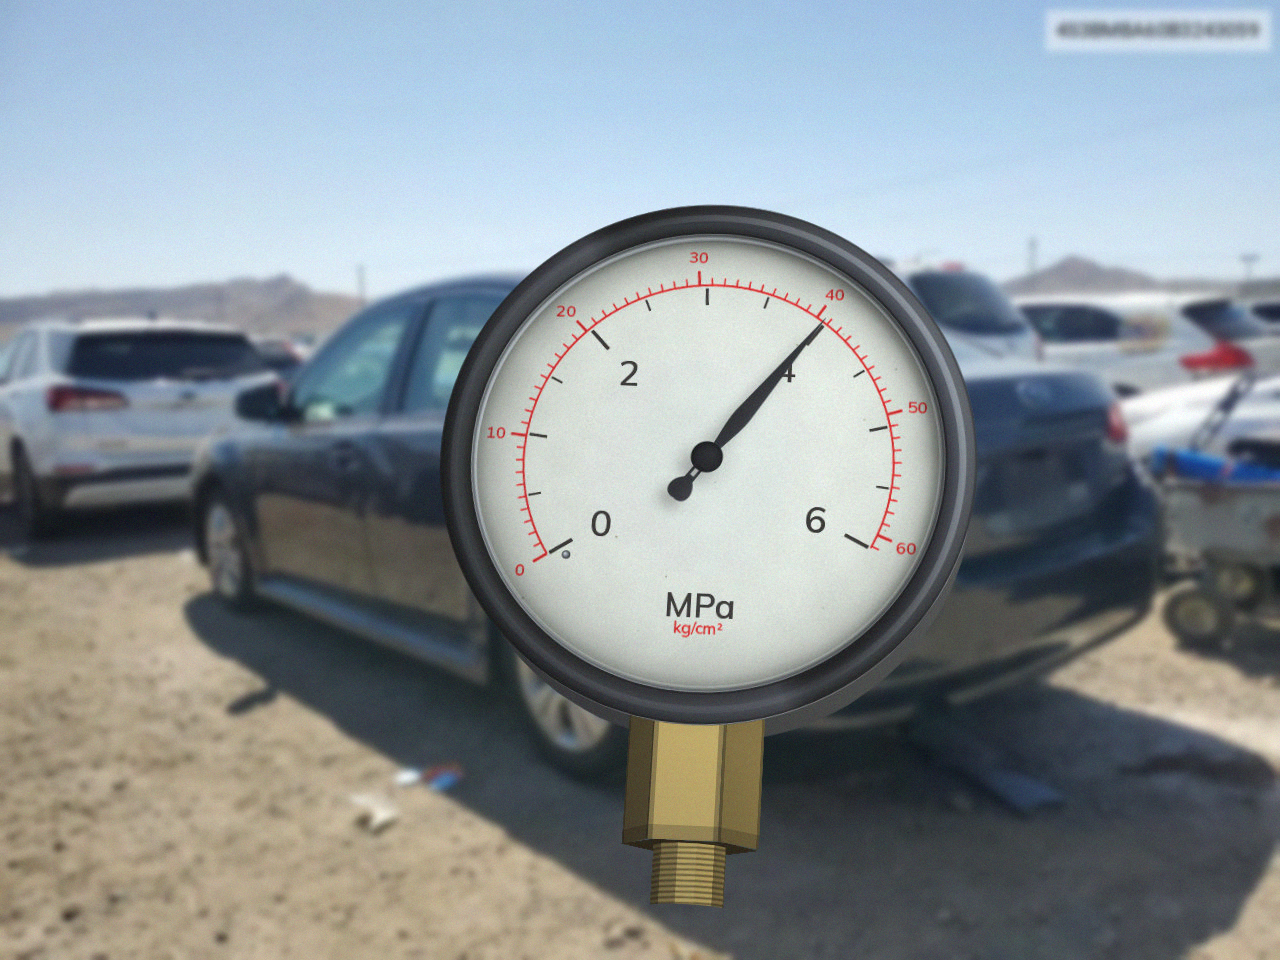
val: 4 MPa
